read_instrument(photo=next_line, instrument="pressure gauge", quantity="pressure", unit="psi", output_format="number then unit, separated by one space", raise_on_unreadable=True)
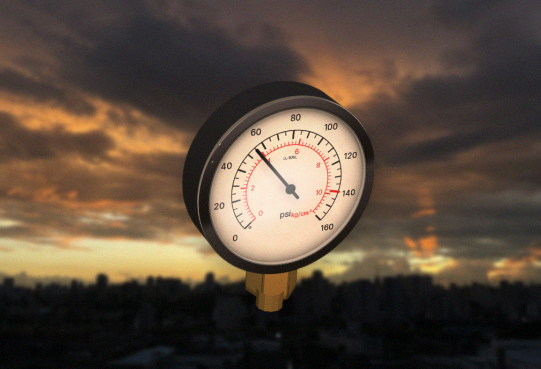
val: 55 psi
